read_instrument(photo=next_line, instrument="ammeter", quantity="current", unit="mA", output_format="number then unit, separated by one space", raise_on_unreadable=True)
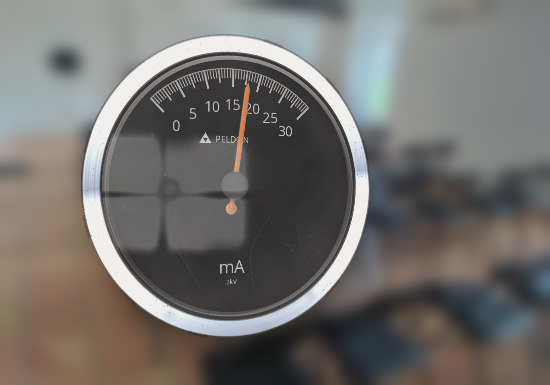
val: 17.5 mA
